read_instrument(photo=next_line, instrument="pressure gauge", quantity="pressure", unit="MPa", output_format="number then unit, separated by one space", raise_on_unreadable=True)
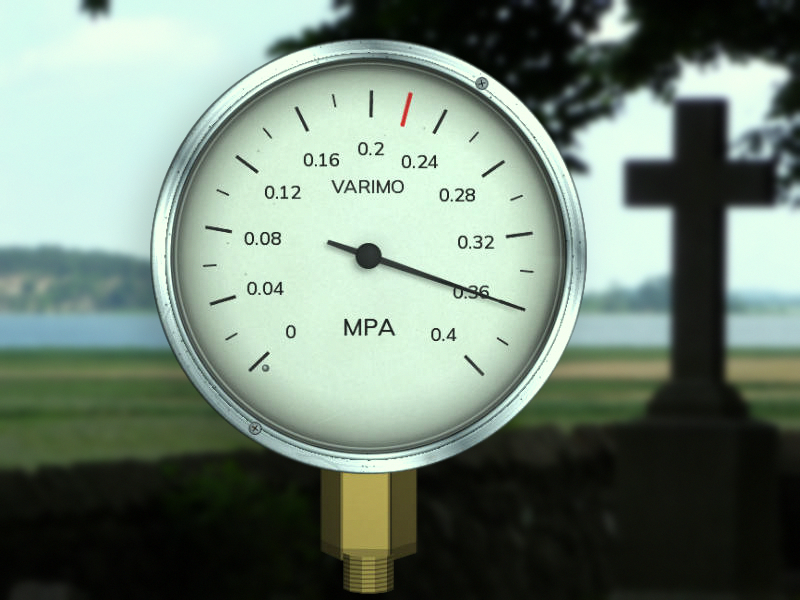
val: 0.36 MPa
